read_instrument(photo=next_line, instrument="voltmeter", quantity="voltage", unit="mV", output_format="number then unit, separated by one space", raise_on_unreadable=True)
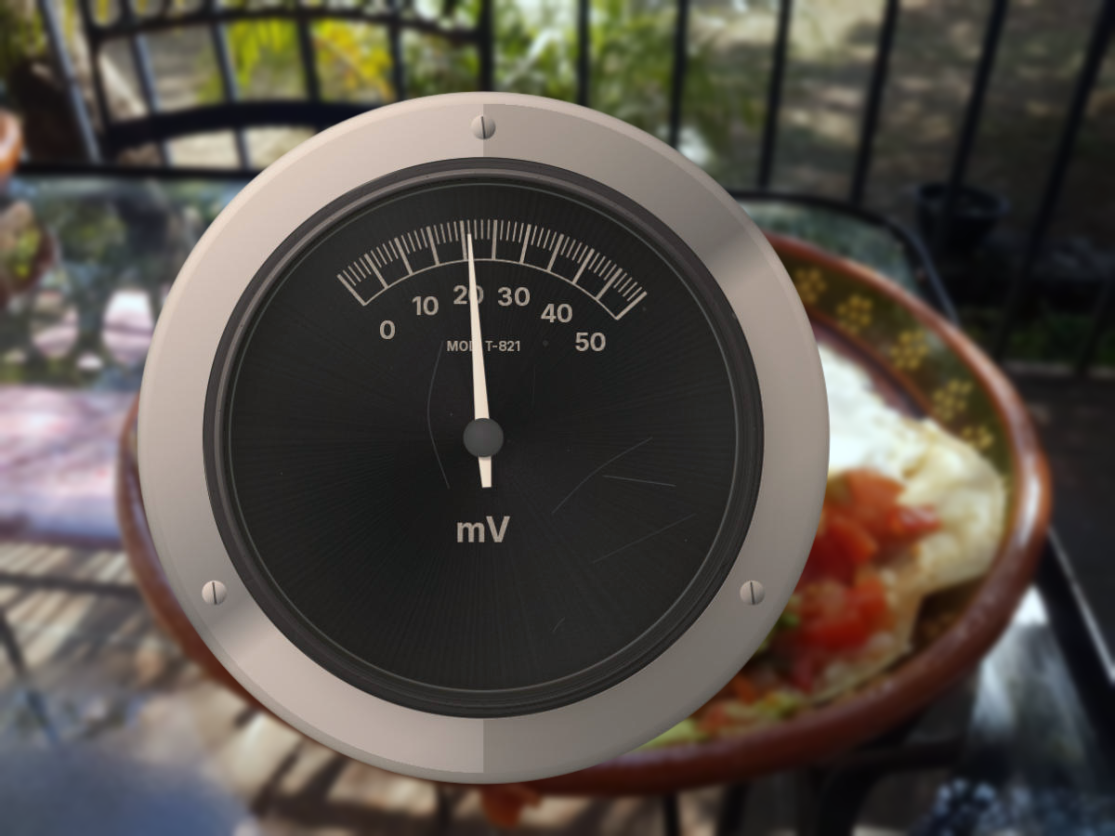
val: 21 mV
